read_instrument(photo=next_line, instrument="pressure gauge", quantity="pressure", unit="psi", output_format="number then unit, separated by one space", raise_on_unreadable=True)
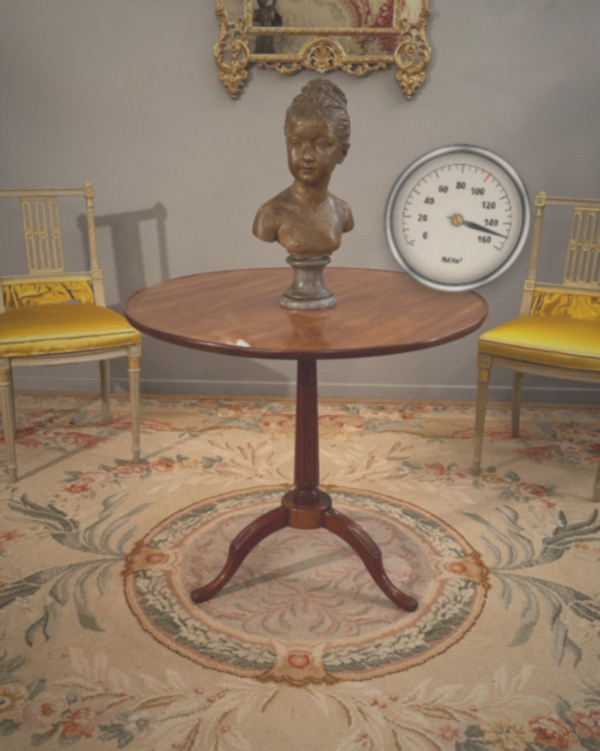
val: 150 psi
